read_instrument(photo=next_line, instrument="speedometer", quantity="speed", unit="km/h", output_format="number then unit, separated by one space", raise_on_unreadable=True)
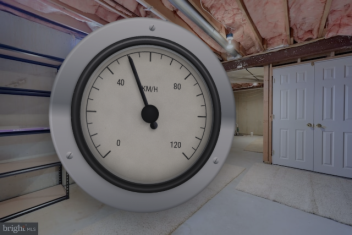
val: 50 km/h
